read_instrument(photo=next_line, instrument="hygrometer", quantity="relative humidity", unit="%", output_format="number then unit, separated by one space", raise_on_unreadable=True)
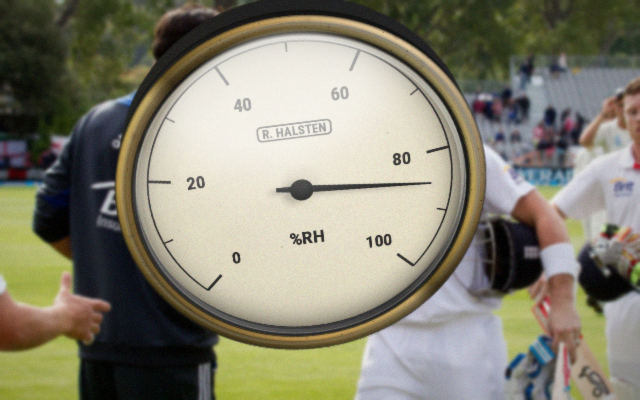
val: 85 %
